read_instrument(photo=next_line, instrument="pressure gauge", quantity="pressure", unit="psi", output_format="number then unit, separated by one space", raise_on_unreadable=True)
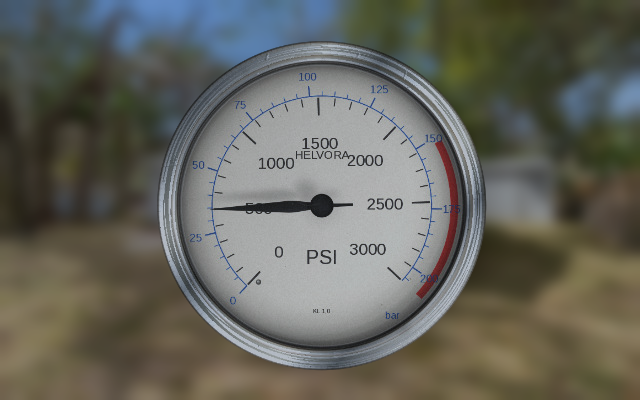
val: 500 psi
